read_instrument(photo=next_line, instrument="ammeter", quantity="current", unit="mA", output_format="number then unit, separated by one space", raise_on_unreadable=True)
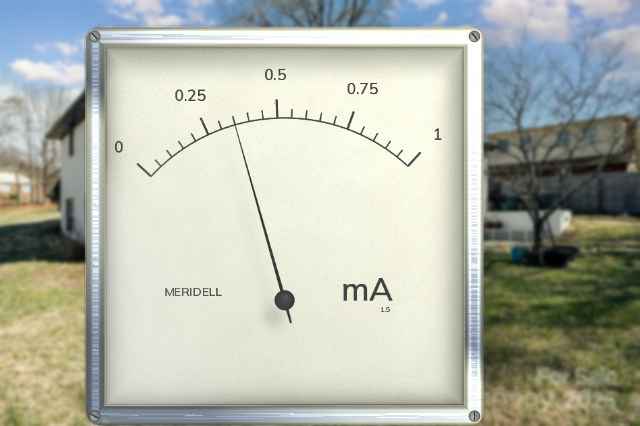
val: 0.35 mA
